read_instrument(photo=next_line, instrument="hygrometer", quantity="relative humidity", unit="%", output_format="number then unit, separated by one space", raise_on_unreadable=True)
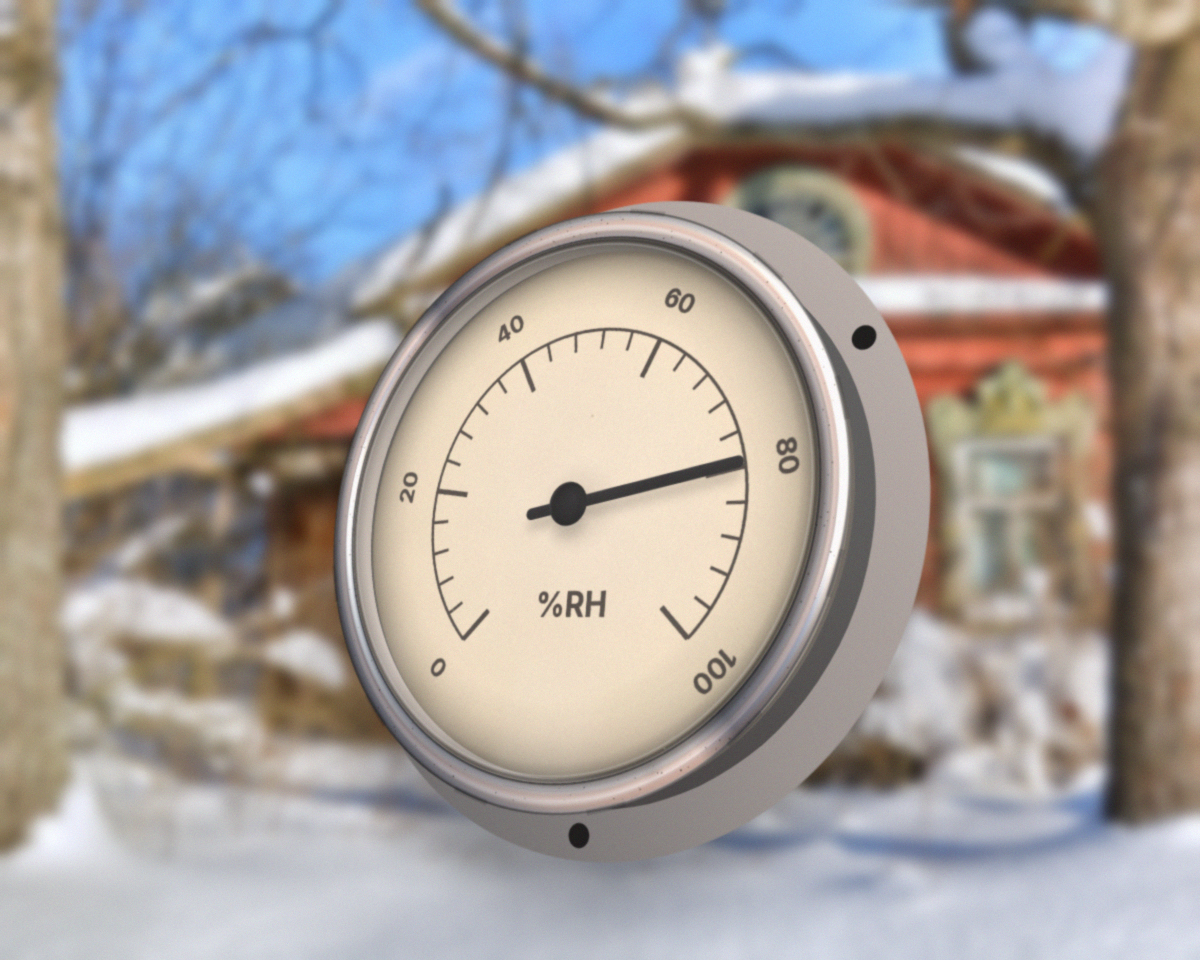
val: 80 %
